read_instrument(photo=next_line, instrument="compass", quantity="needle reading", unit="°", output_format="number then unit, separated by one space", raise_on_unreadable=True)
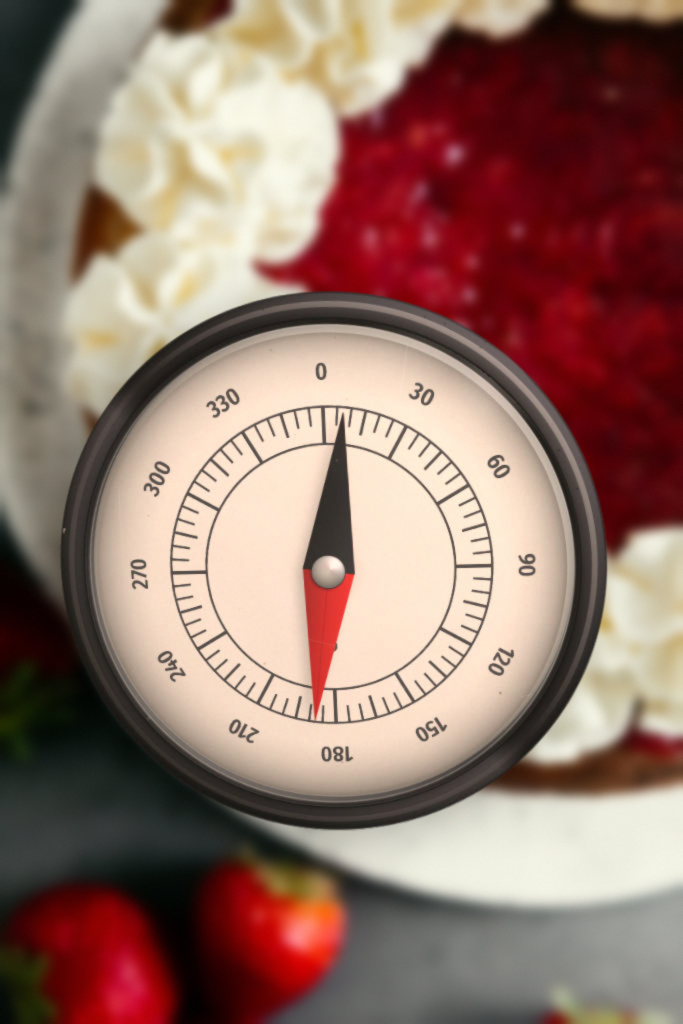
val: 187.5 °
